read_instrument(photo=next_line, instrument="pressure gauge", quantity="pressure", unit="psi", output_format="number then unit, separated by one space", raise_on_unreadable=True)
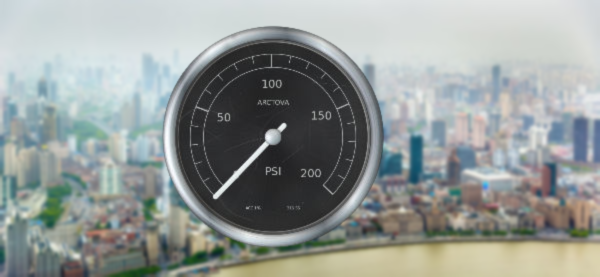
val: 0 psi
